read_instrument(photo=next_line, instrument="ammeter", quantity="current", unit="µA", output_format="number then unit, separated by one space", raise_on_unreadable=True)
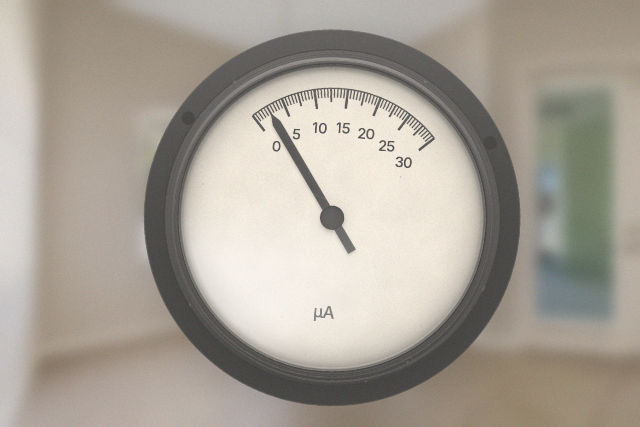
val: 2.5 µA
